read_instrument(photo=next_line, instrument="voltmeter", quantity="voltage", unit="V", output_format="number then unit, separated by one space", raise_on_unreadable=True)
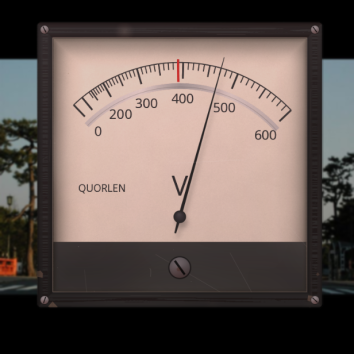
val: 470 V
